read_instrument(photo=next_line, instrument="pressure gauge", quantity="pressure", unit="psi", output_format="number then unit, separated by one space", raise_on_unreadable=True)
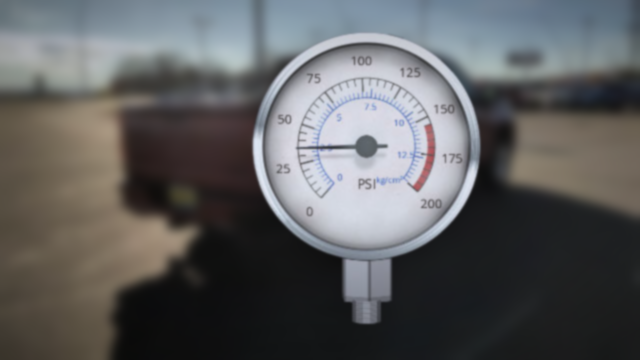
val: 35 psi
